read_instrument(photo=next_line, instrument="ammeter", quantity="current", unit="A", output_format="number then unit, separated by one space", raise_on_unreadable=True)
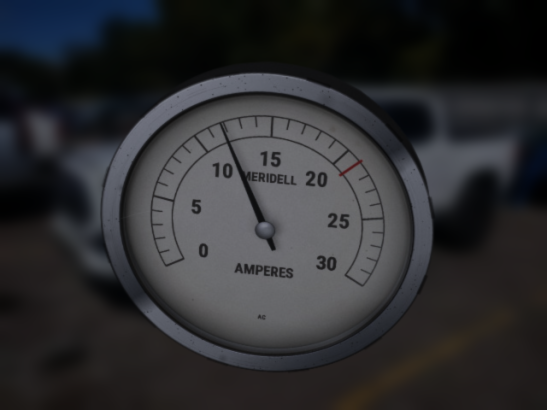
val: 12 A
